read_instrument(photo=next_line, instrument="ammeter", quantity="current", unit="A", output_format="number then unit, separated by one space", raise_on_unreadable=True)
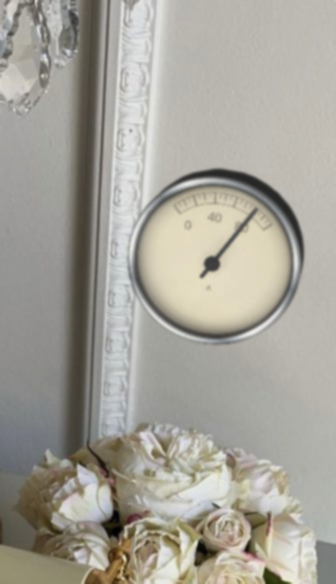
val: 80 A
